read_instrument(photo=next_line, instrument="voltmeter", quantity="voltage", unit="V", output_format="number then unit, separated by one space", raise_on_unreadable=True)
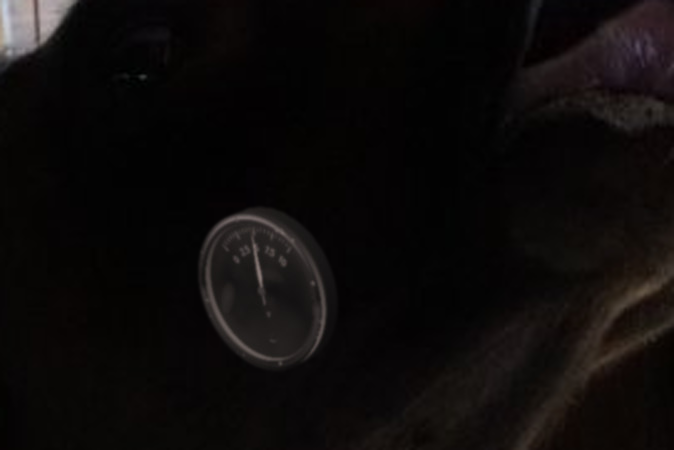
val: 5 V
